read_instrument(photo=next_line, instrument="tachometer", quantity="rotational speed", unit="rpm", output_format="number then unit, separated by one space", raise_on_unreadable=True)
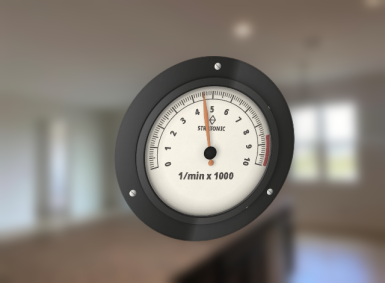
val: 4500 rpm
